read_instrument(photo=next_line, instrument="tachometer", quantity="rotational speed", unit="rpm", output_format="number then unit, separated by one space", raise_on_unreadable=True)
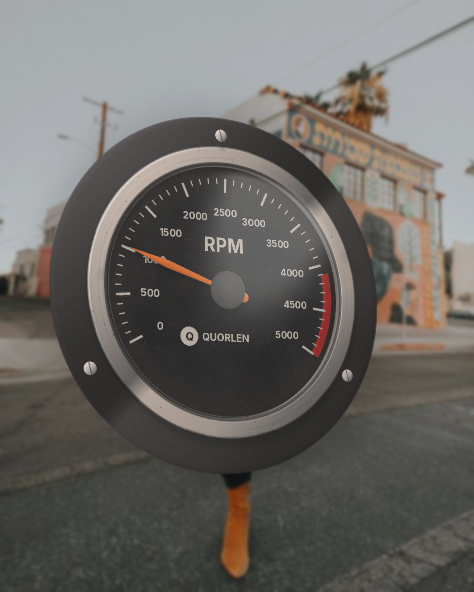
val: 1000 rpm
